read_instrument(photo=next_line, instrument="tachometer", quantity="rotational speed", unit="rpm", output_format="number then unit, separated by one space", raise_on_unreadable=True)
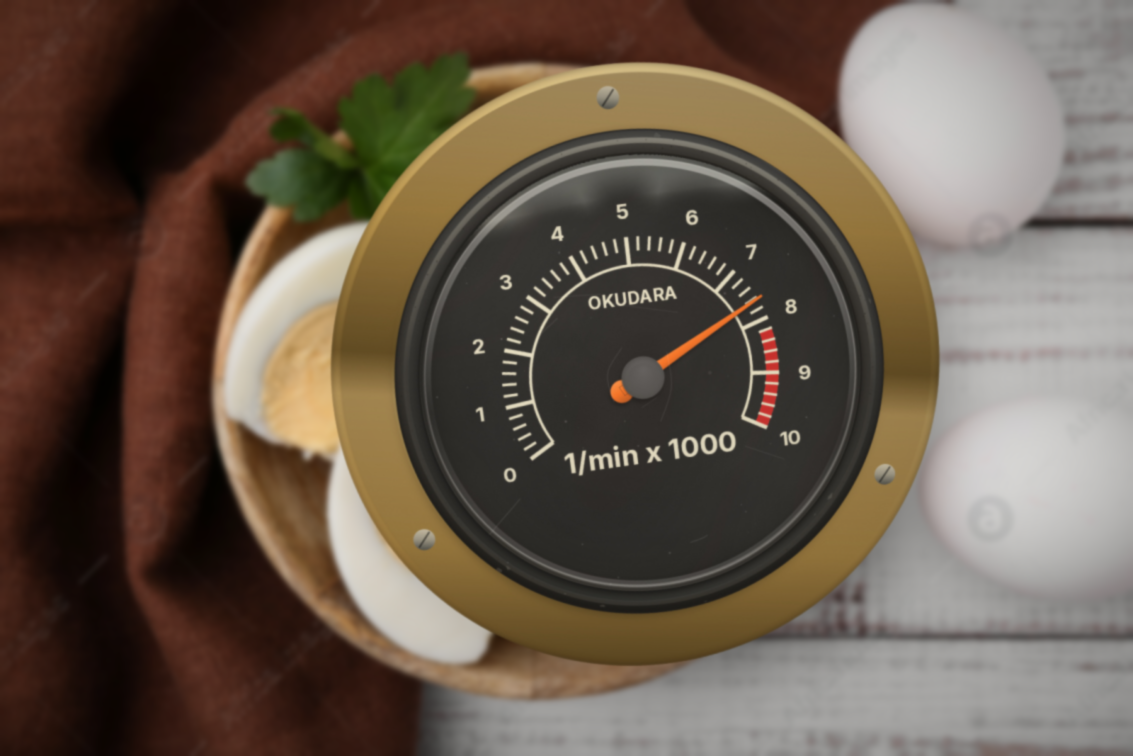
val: 7600 rpm
